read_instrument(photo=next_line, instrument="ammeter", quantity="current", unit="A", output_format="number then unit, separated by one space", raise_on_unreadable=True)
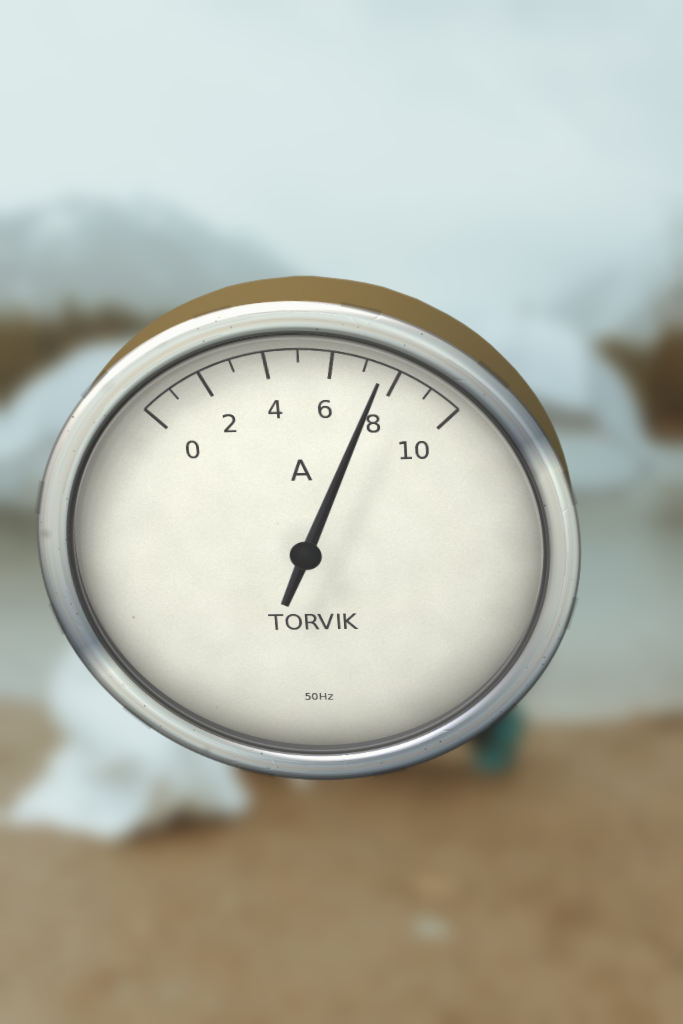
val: 7.5 A
